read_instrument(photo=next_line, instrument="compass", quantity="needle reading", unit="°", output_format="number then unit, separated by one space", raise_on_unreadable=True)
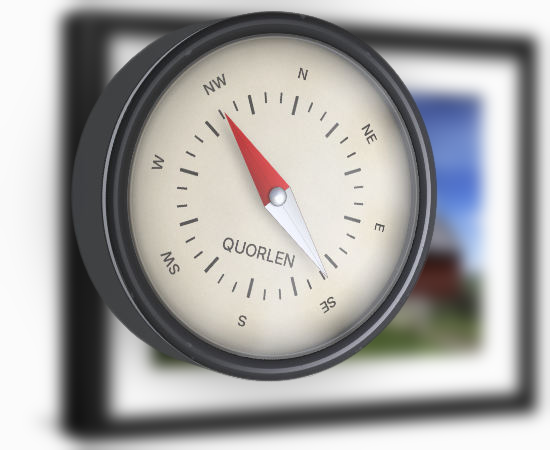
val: 310 °
